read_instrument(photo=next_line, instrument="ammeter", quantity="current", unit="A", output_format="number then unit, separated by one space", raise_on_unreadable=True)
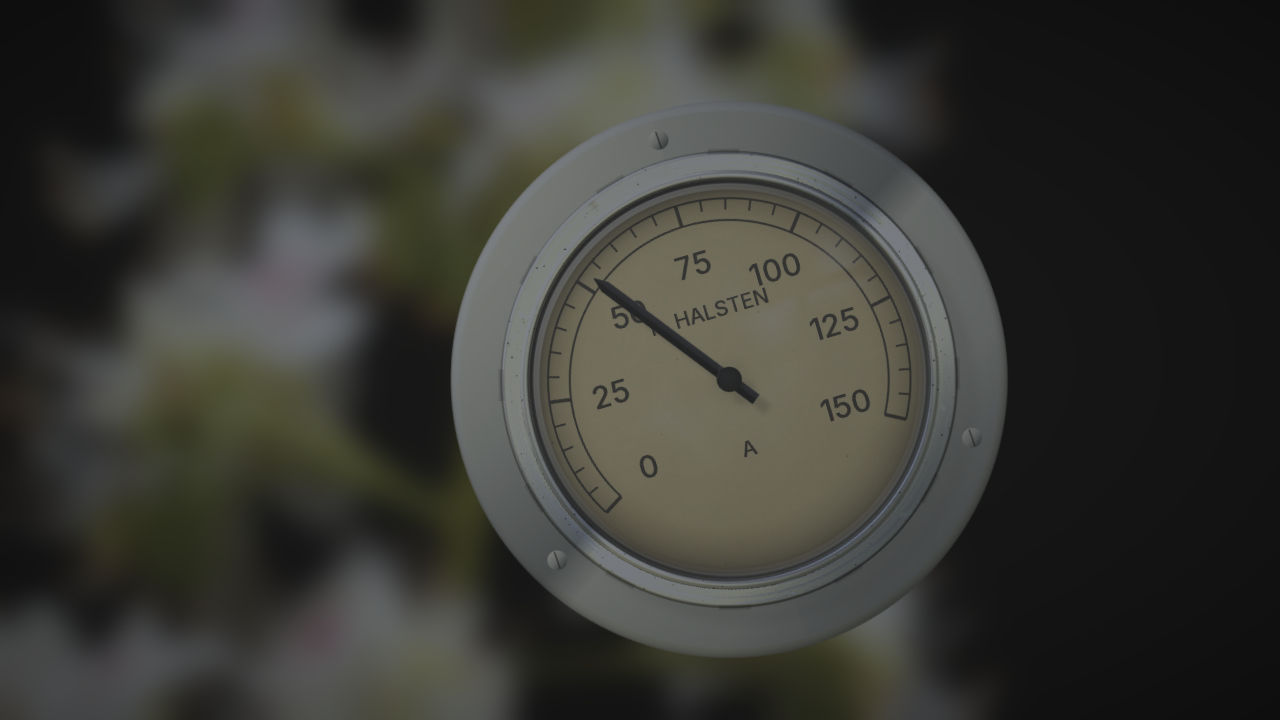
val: 52.5 A
